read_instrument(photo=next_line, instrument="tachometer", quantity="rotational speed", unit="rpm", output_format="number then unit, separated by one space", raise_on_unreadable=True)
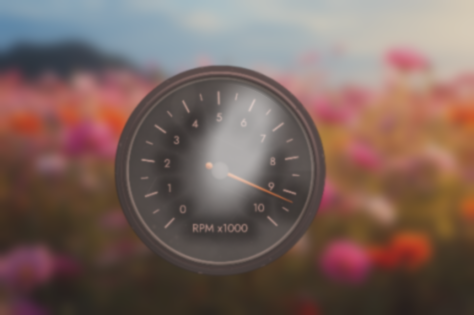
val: 9250 rpm
